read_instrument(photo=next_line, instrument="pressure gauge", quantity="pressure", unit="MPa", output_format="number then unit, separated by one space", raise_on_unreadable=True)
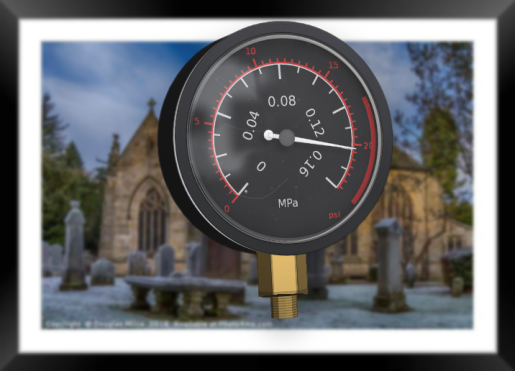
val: 0.14 MPa
